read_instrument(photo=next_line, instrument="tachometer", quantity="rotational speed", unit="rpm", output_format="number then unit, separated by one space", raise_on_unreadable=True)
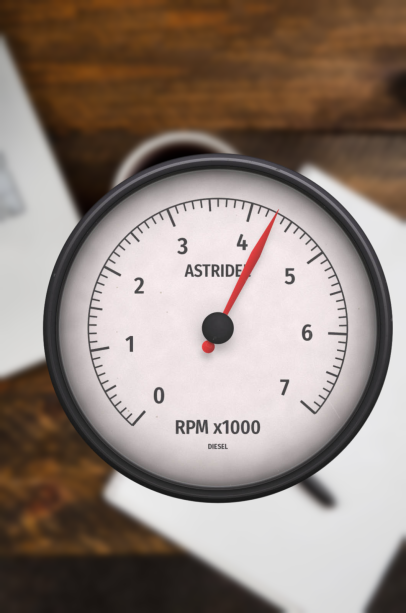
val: 4300 rpm
